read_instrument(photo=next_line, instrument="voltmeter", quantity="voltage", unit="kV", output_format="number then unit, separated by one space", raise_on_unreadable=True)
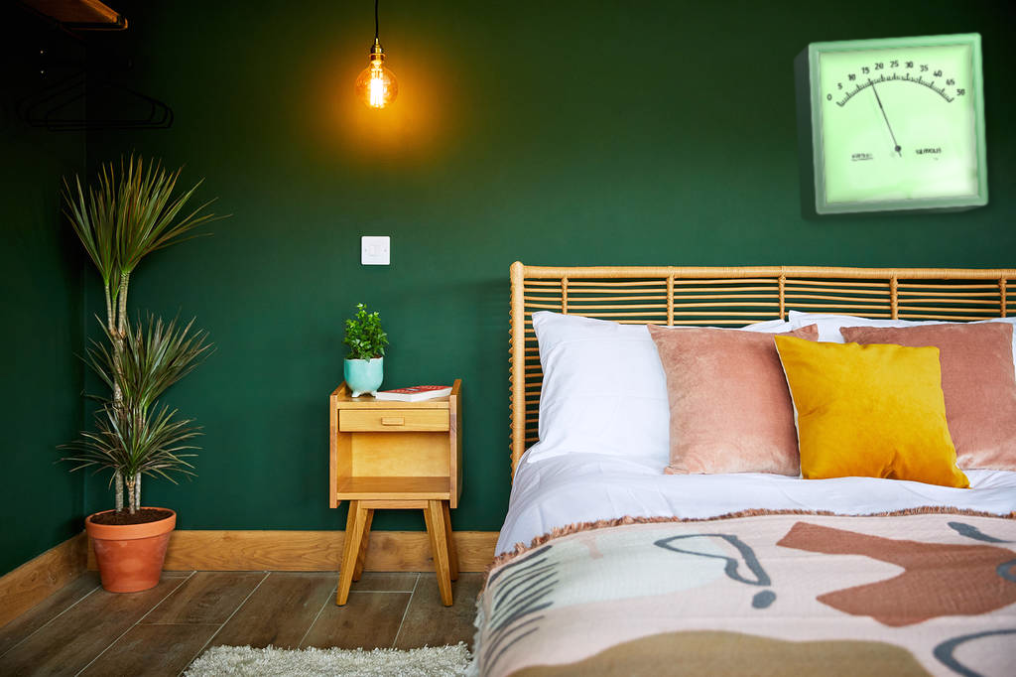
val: 15 kV
